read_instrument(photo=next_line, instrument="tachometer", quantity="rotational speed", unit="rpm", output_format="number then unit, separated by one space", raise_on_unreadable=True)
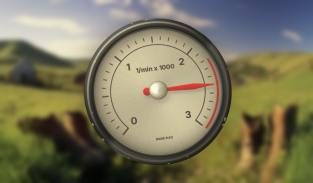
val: 2500 rpm
